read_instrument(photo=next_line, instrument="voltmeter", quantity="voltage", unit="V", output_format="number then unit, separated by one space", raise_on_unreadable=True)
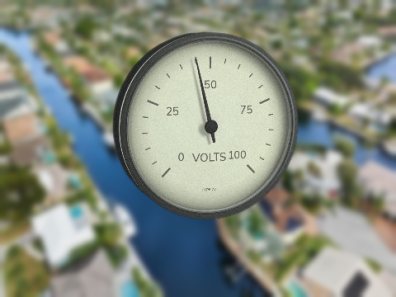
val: 45 V
